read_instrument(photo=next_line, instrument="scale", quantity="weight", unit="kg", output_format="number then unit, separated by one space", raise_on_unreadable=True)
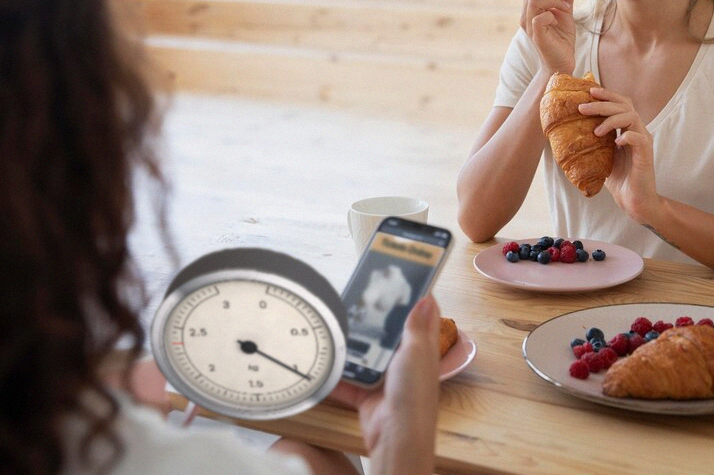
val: 1 kg
